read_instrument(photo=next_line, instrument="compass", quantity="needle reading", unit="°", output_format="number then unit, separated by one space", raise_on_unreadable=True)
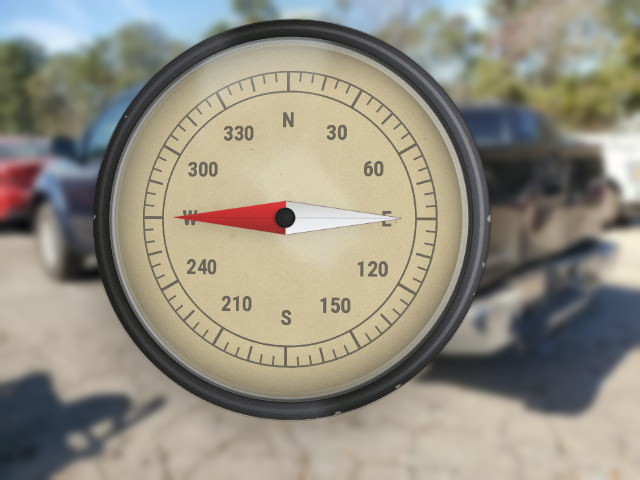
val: 270 °
